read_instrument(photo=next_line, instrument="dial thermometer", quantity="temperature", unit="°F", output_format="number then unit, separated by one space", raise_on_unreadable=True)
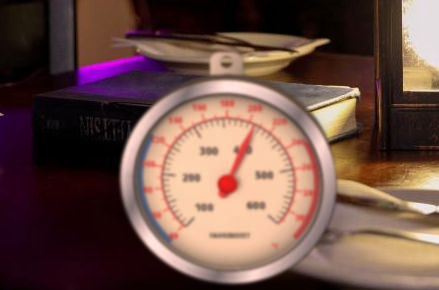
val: 400 °F
